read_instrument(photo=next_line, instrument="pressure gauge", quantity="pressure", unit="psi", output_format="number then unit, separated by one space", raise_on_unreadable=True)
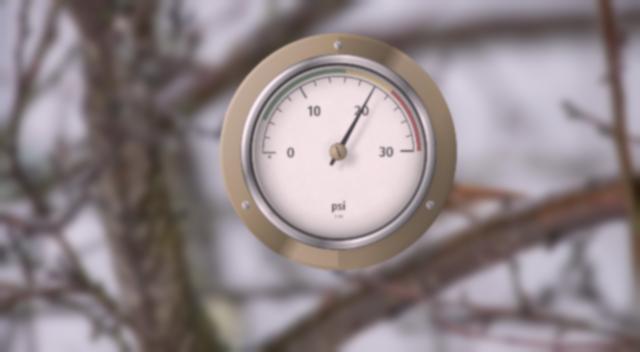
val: 20 psi
